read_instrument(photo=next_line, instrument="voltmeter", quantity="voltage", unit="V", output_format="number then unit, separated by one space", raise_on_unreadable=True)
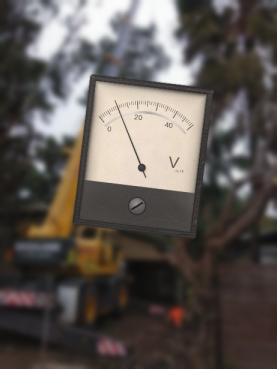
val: 10 V
